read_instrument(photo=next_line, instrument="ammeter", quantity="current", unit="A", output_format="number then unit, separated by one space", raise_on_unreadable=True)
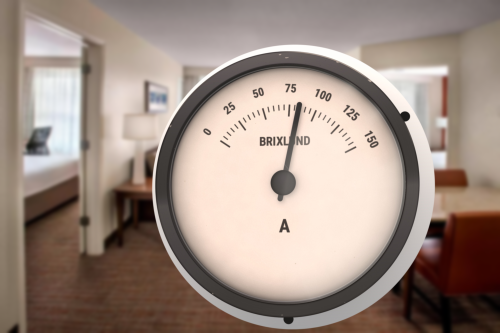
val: 85 A
